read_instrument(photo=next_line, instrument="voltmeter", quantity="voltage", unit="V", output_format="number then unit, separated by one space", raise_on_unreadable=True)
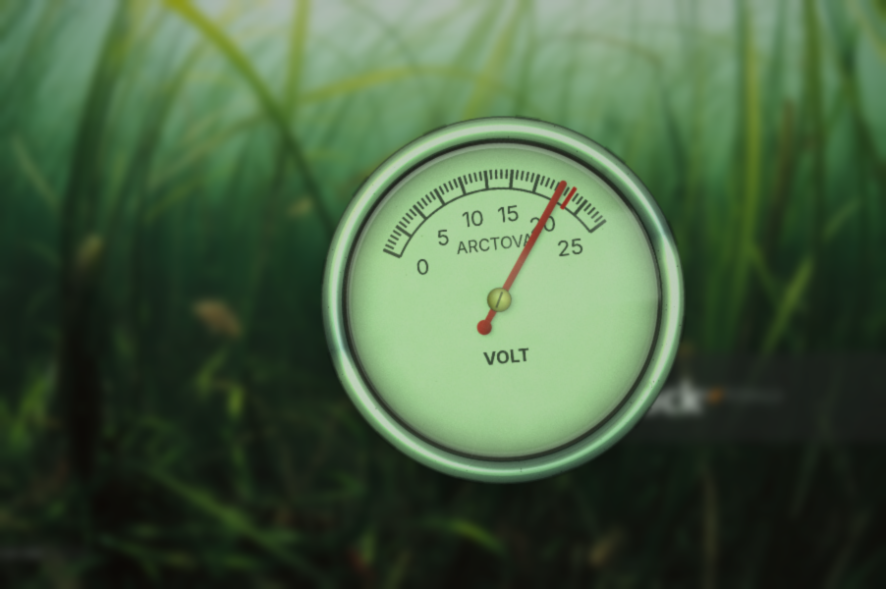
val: 20 V
